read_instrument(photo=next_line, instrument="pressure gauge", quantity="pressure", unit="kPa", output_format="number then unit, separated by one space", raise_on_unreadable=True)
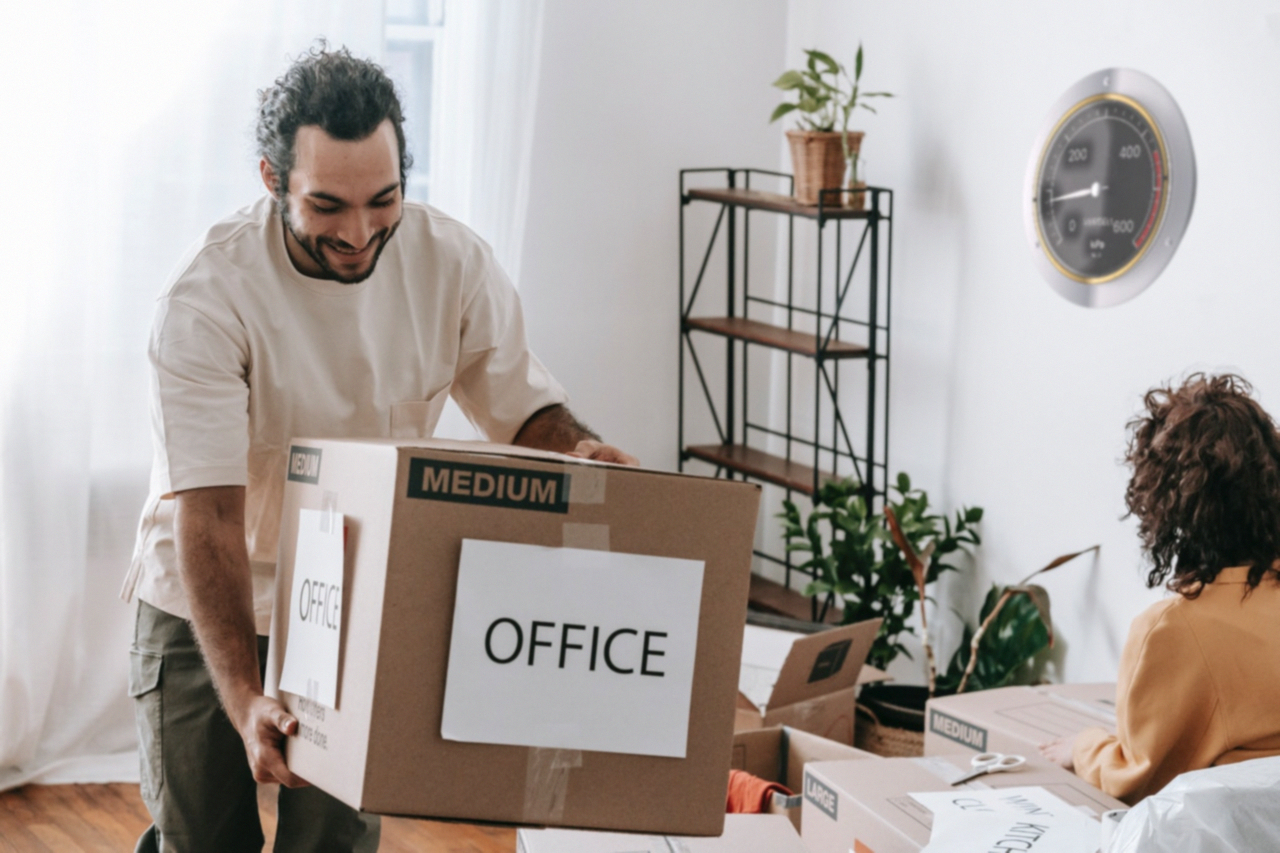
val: 80 kPa
